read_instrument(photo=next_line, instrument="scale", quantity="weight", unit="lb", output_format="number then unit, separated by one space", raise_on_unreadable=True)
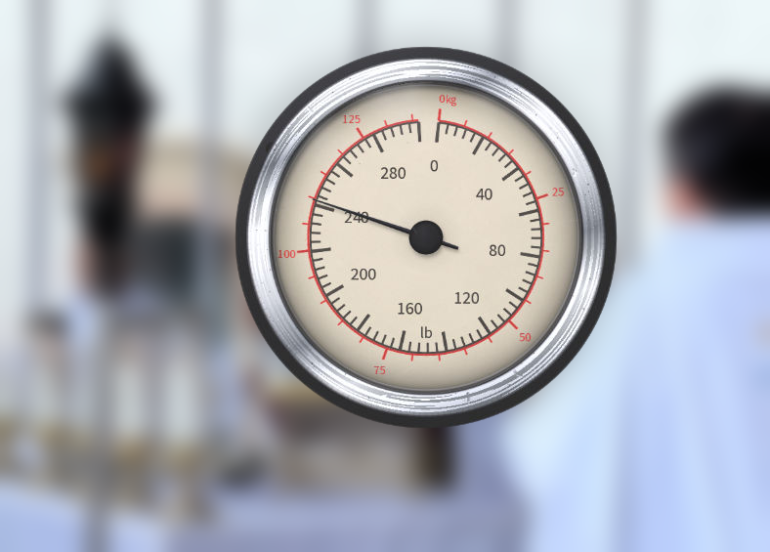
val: 242 lb
